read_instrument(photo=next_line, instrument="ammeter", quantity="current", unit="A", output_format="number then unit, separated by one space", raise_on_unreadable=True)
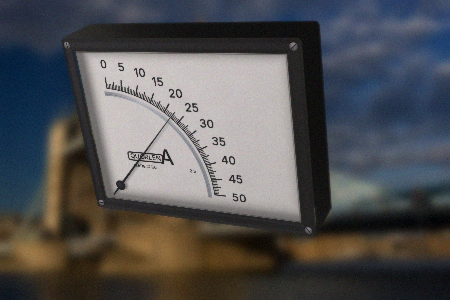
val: 22.5 A
